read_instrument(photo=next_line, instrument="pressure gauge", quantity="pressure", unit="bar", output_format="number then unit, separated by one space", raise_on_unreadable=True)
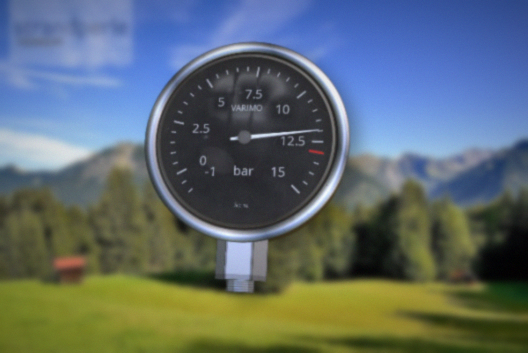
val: 12 bar
